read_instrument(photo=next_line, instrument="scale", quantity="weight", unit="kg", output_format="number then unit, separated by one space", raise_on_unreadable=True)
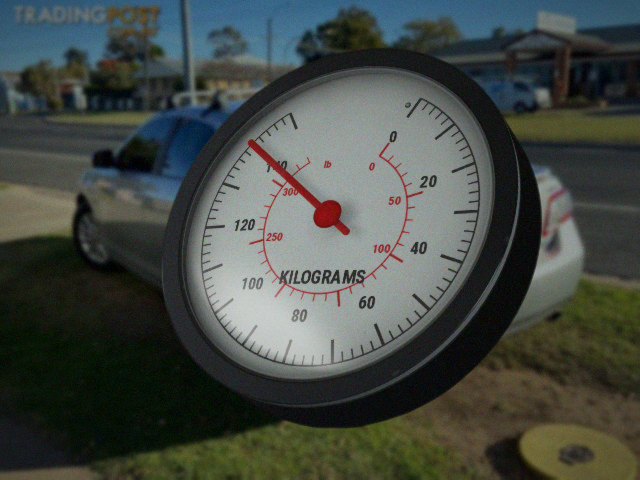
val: 140 kg
